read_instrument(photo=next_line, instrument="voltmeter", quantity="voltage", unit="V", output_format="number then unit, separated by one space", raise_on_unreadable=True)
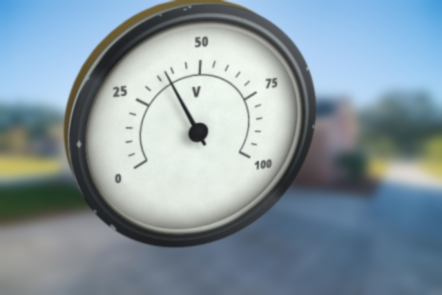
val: 37.5 V
